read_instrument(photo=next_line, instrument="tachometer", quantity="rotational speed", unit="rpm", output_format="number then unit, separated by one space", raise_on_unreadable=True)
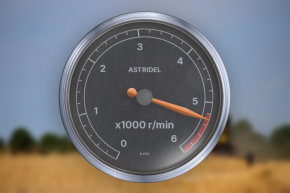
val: 5300 rpm
